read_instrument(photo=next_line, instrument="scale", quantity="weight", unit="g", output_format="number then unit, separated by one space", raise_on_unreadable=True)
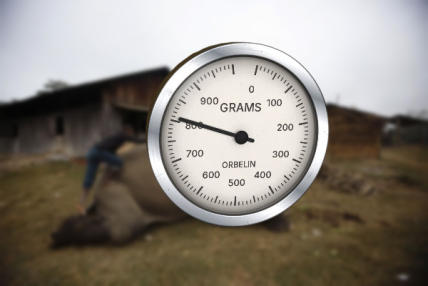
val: 810 g
